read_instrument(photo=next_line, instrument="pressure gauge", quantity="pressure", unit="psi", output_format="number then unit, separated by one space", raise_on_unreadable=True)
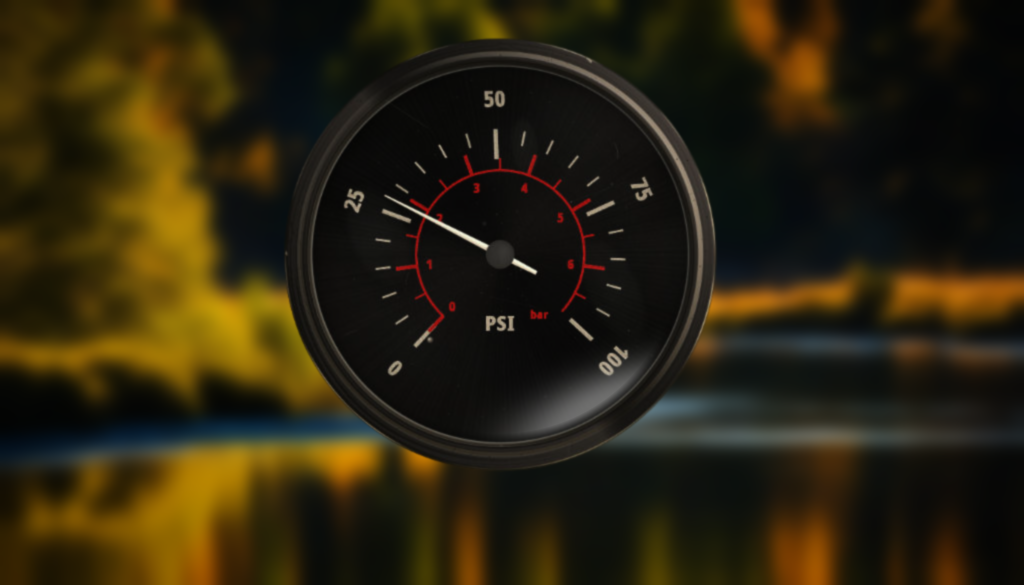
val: 27.5 psi
